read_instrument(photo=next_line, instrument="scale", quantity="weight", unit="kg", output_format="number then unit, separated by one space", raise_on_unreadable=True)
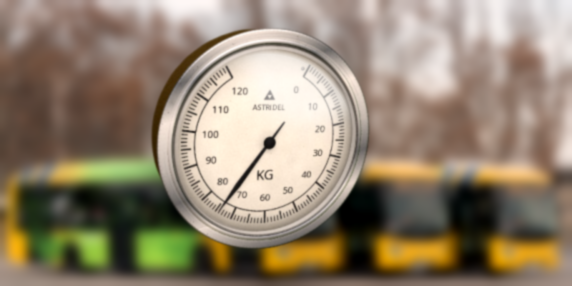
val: 75 kg
